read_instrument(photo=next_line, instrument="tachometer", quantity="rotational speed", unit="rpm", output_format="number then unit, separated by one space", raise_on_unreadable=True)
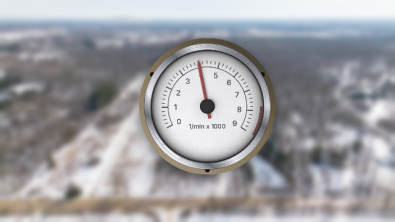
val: 4000 rpm
